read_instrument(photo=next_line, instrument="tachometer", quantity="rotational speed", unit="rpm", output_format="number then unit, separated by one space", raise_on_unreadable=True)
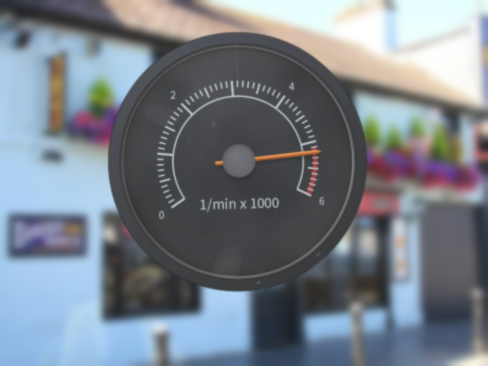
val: 5200 rpm
